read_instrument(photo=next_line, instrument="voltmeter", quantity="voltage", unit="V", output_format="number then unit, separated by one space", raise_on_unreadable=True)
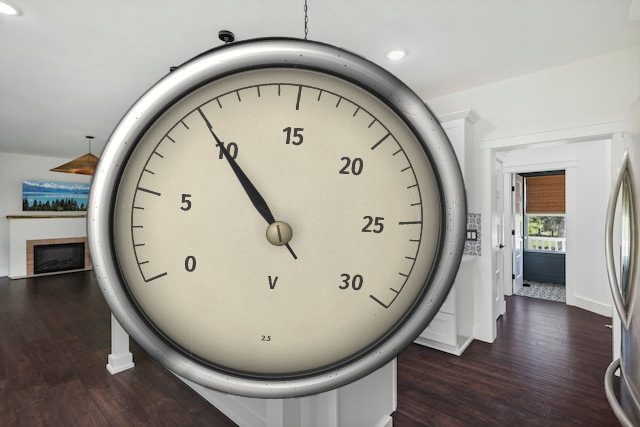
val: 10 V
